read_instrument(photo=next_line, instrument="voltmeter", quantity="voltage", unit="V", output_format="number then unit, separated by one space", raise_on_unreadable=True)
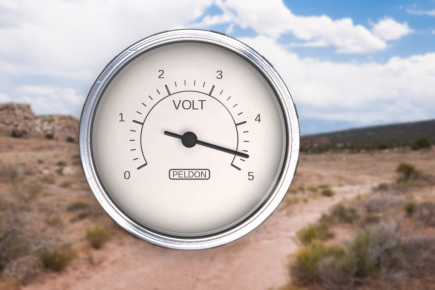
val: 4.7 V
